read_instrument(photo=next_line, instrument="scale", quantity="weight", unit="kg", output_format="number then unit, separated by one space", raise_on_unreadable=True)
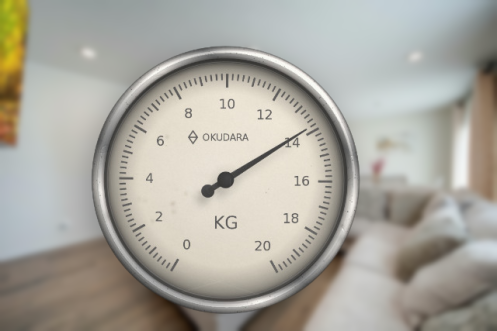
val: 13.8 kg
